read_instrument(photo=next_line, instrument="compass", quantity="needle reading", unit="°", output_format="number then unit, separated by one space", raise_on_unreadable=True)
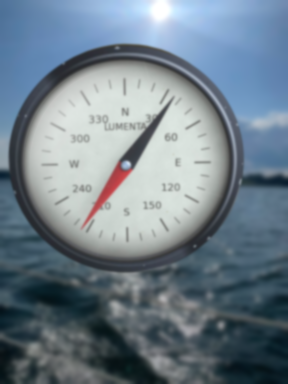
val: 215 °
